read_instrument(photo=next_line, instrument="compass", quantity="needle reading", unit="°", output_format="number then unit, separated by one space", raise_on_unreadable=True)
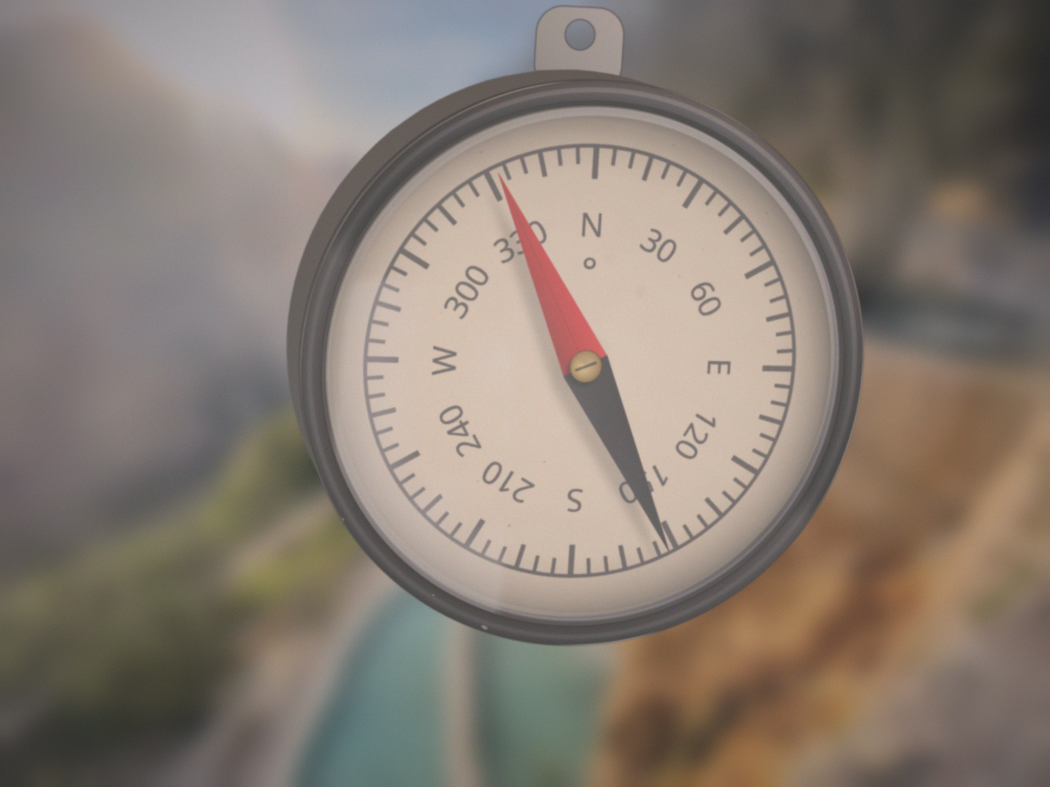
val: 332.5 °
